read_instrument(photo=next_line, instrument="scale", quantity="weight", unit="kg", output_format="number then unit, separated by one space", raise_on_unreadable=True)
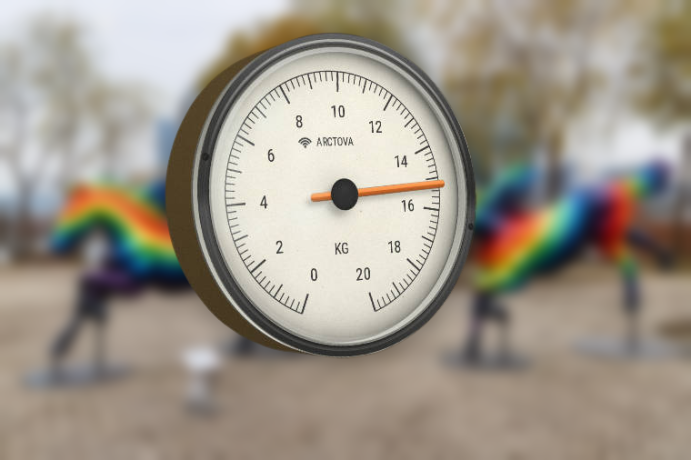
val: 15.2 kg
